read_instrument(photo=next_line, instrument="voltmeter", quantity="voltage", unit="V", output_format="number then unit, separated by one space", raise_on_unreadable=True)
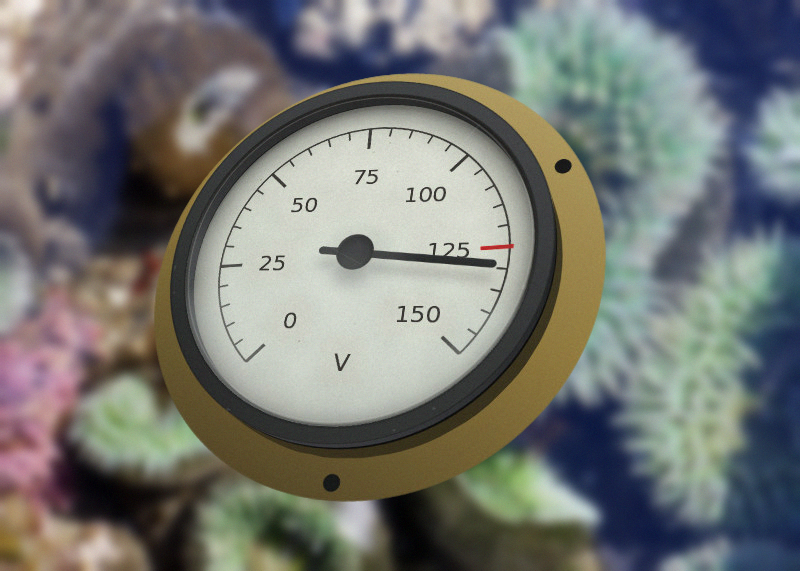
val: 130 V
